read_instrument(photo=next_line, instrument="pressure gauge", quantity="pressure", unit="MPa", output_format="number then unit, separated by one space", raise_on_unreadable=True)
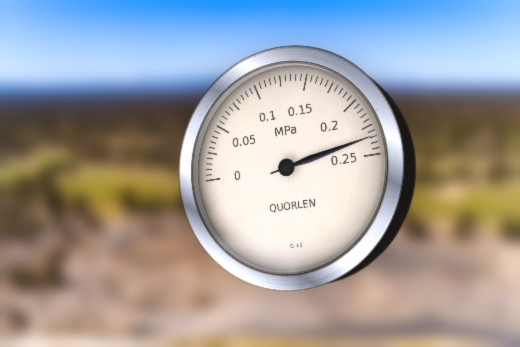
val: 0.235 MPa
